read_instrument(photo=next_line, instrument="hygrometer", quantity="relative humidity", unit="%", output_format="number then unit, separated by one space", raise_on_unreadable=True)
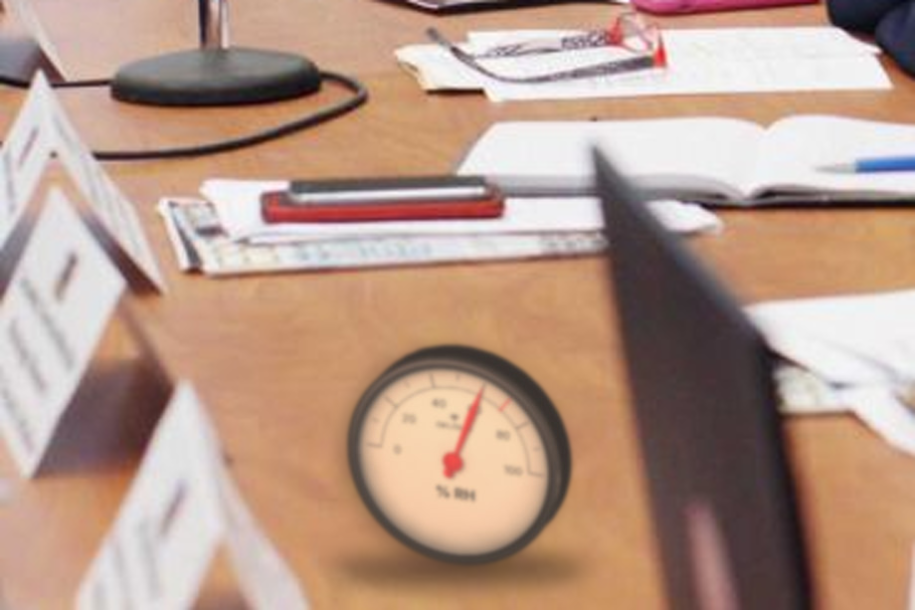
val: 60 %
